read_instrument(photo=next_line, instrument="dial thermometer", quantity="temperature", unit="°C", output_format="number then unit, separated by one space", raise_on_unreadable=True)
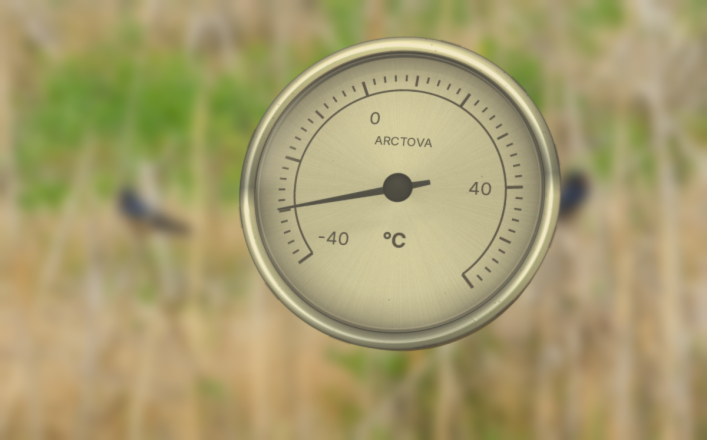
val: -30 °C
